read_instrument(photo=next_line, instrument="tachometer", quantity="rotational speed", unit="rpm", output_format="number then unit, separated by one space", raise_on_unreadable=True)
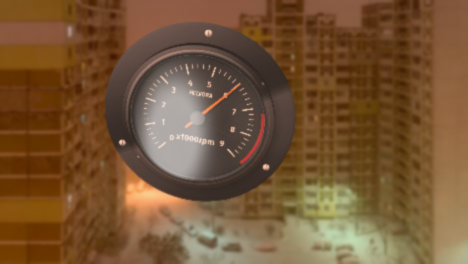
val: 6000 rpm
